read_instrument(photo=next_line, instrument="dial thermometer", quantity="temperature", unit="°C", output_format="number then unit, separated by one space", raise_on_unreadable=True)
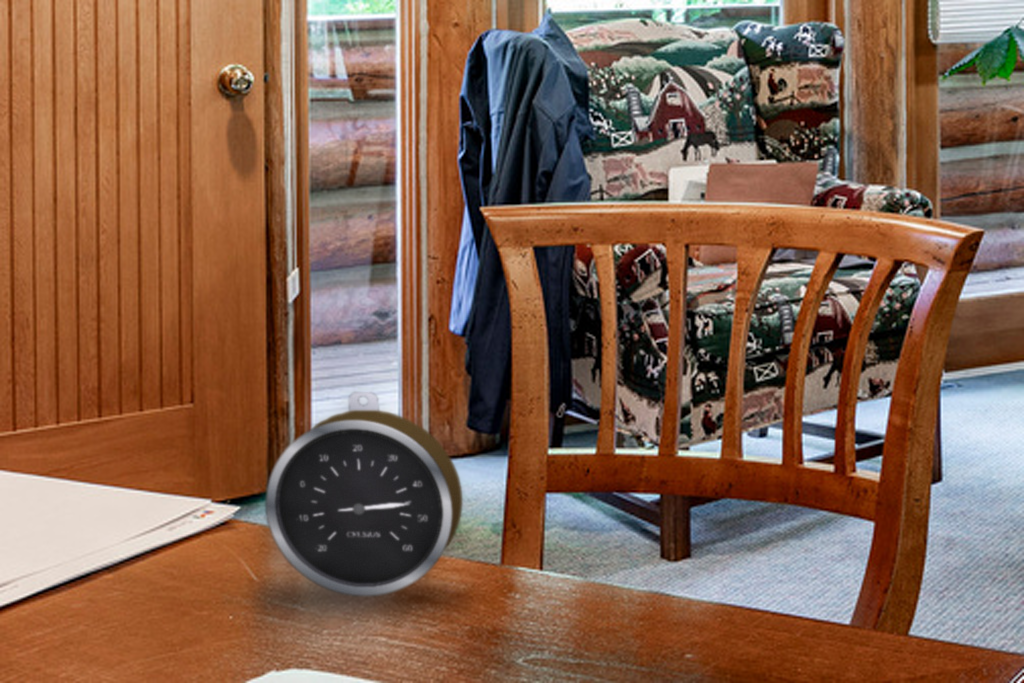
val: 45 °C
